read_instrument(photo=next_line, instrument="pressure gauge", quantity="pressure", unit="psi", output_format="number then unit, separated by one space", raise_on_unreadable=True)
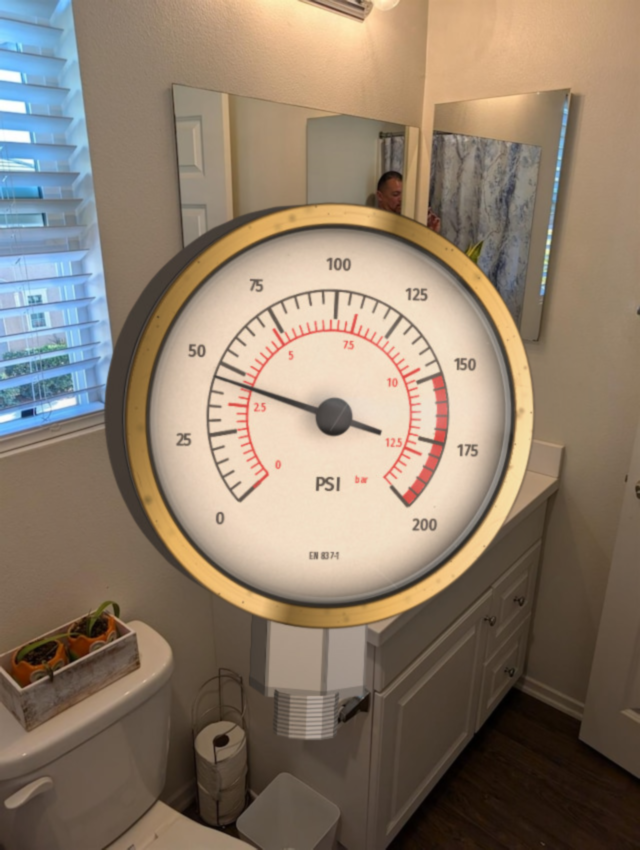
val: 45 psi
